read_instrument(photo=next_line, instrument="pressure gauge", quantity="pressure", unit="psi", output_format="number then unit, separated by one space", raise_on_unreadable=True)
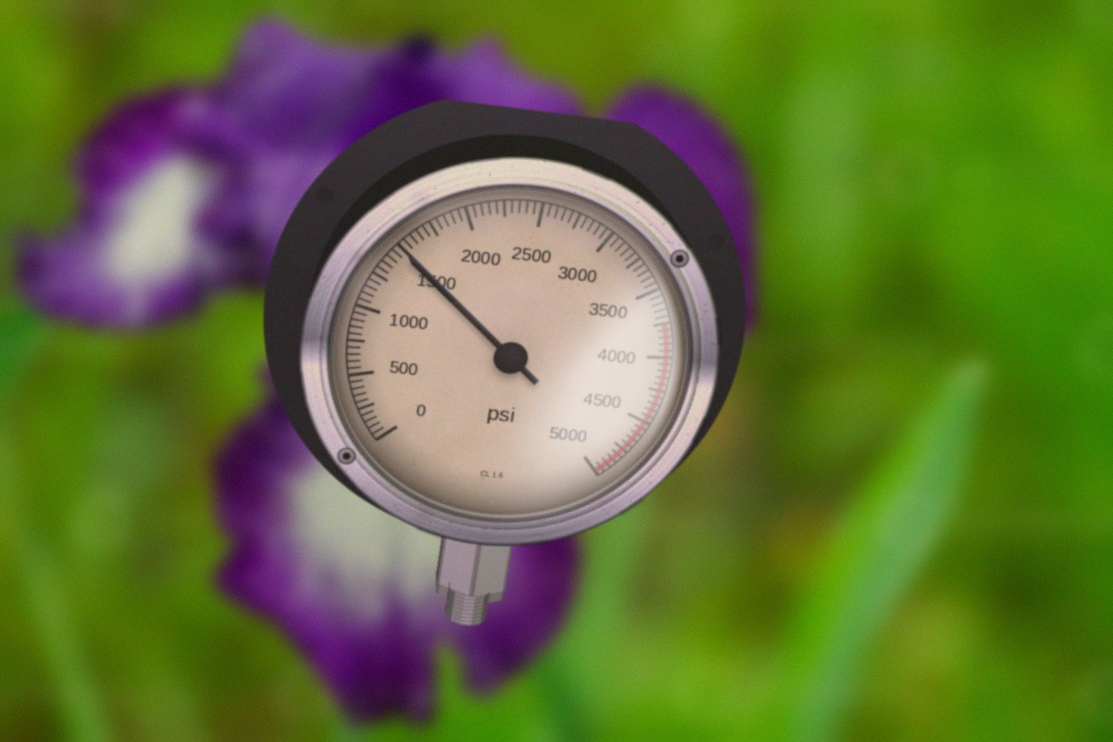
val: 1500 psi
